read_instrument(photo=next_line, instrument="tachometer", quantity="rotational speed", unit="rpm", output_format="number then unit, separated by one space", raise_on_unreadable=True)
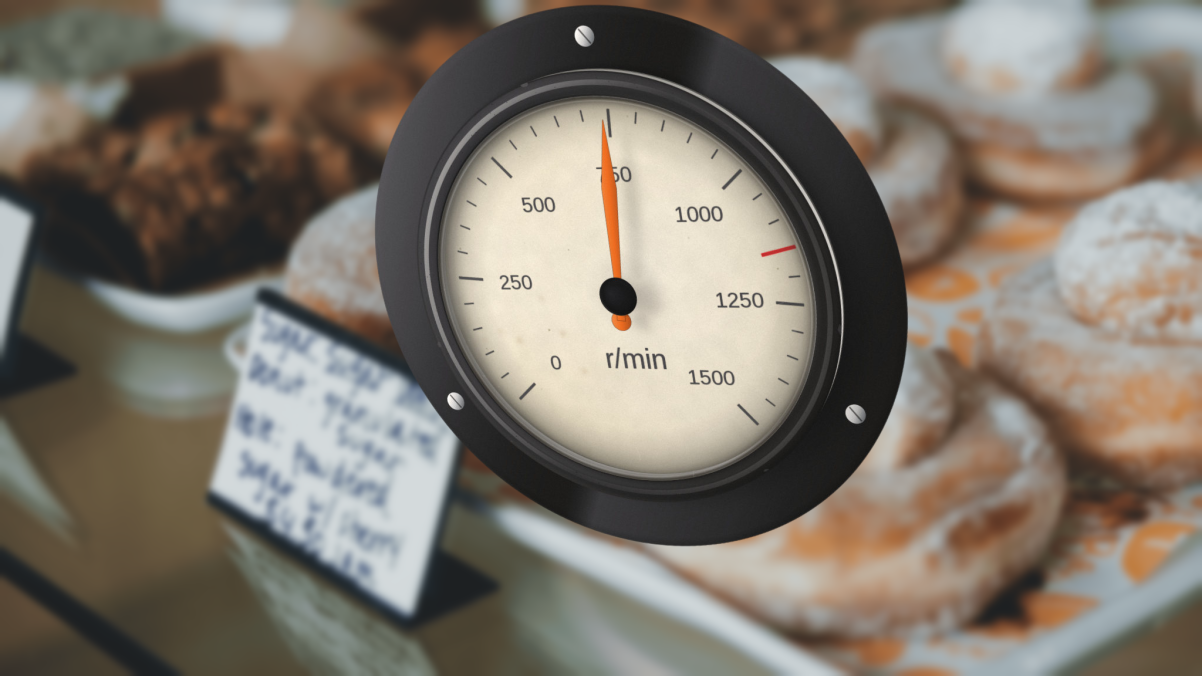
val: 750 rpm
